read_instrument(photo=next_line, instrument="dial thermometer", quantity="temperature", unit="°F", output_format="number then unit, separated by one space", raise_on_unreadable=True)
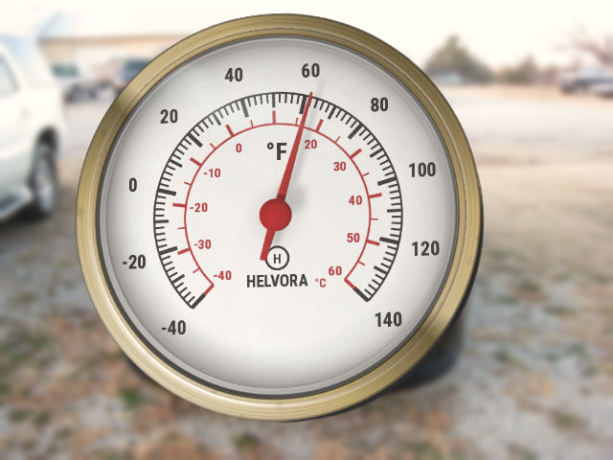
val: 62 °F
